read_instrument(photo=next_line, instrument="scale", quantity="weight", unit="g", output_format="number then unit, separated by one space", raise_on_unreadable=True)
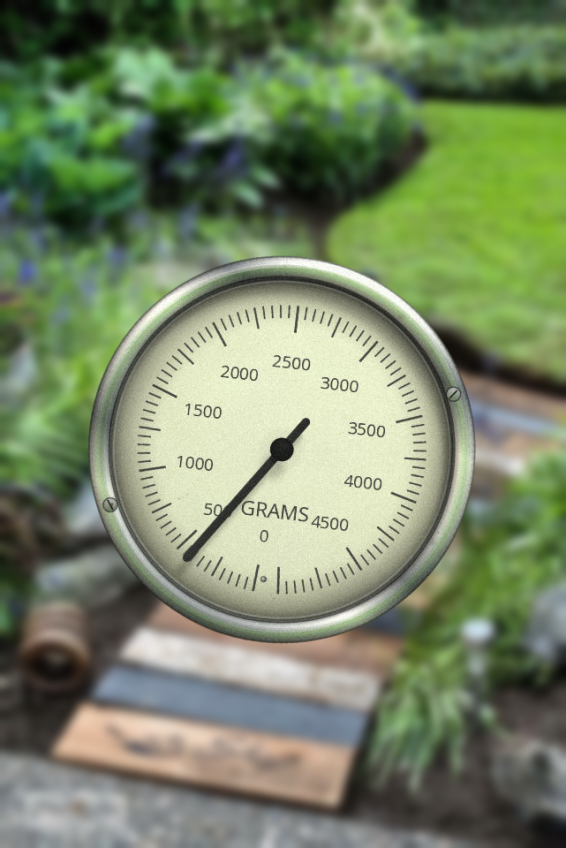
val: 425 g
